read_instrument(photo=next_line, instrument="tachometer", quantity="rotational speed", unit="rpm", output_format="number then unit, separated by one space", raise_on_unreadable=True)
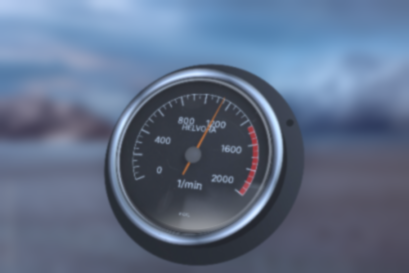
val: 1150 rpm
